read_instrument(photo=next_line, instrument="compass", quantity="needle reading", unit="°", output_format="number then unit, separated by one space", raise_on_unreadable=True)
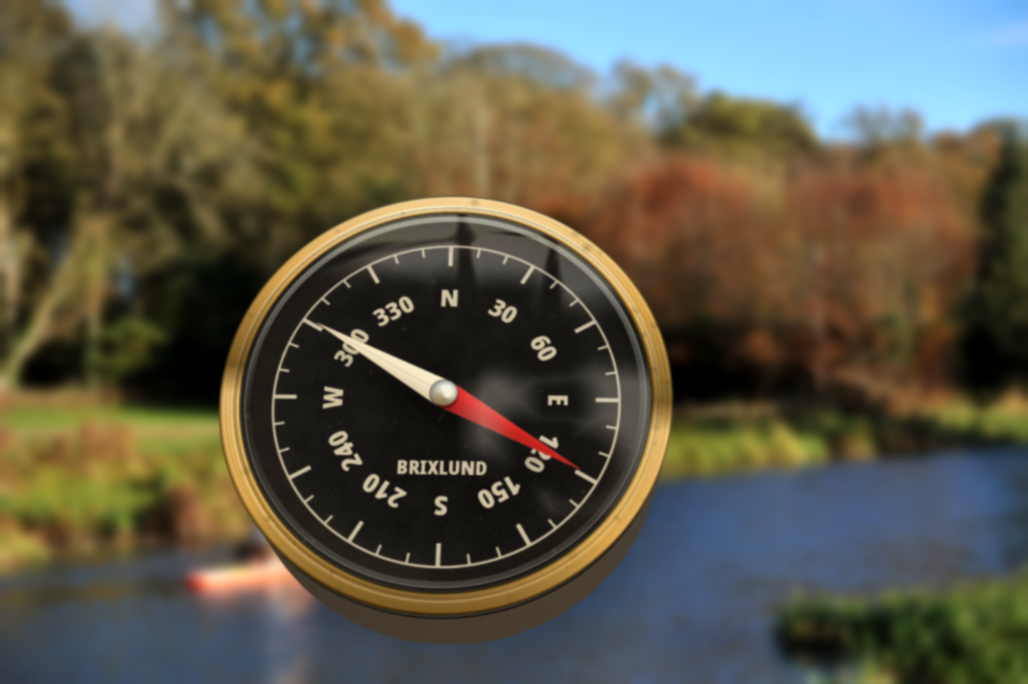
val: 120 °
